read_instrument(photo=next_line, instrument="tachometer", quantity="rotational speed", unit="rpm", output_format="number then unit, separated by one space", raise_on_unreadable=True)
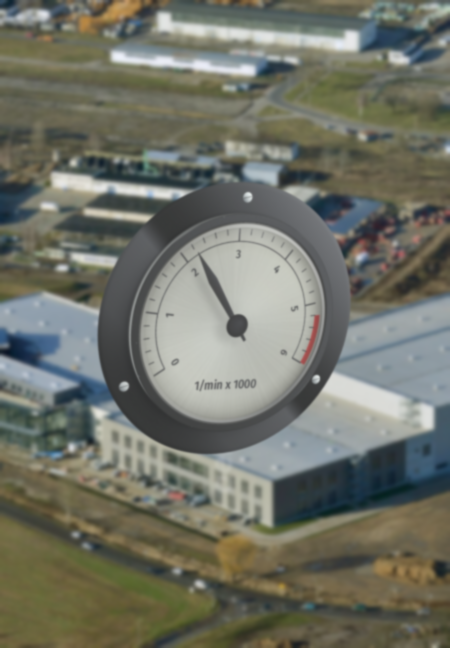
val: 2200 rpm
